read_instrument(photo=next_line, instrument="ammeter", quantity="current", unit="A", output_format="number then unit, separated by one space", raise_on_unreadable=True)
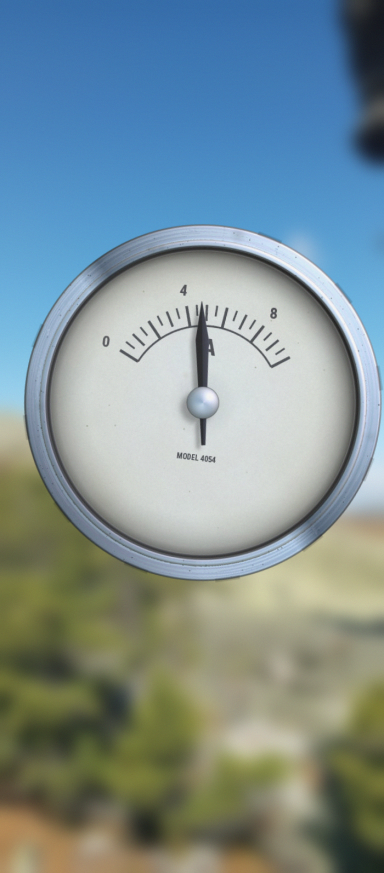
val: 4.75 A
